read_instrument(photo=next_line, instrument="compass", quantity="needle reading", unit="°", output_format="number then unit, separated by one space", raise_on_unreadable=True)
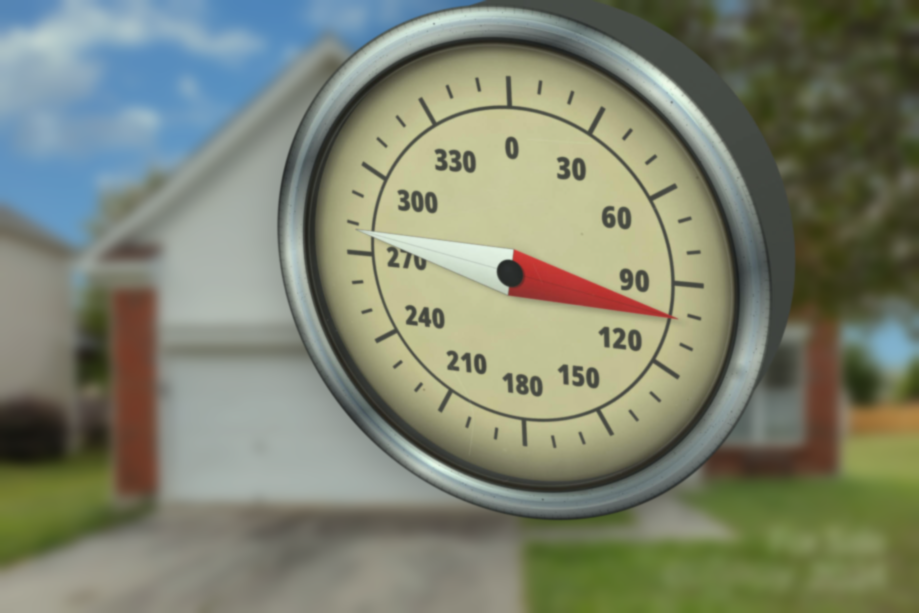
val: 100 °
